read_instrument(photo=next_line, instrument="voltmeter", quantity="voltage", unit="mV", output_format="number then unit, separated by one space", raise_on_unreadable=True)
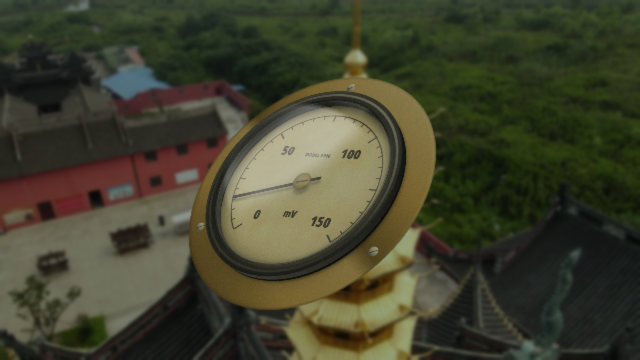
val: 15 mV
